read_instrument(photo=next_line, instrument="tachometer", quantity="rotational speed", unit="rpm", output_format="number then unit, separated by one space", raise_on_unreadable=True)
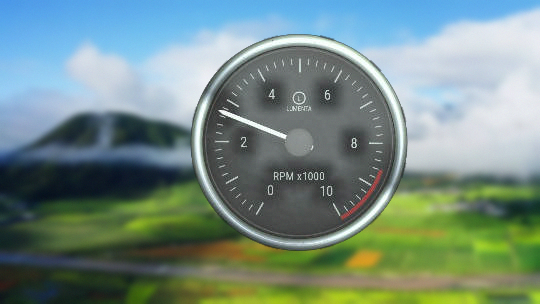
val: 2700 rpm
